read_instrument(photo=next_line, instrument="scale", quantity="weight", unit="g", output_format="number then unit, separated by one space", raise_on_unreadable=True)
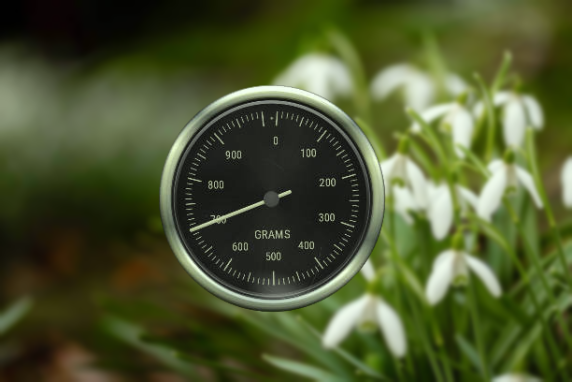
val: 700 g
